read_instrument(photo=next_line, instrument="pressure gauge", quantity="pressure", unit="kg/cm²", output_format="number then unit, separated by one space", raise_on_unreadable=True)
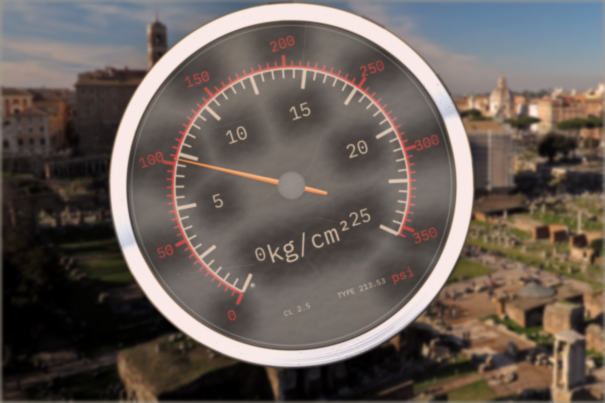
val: 7.25 kg/cm²
